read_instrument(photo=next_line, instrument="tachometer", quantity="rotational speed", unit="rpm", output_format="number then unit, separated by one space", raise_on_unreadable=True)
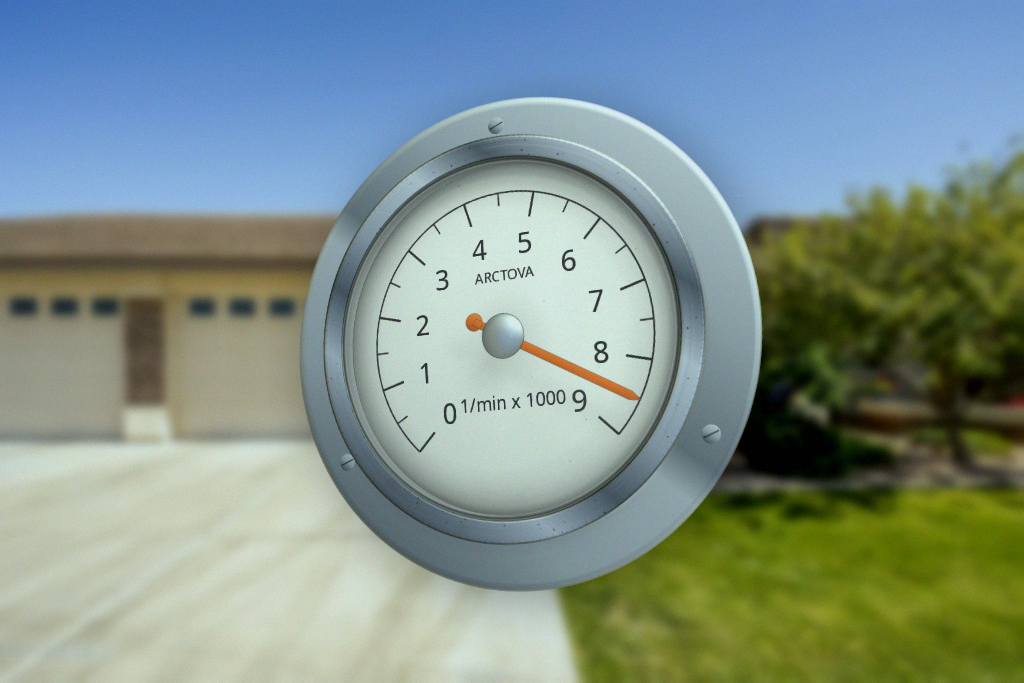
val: 8500 rpm
